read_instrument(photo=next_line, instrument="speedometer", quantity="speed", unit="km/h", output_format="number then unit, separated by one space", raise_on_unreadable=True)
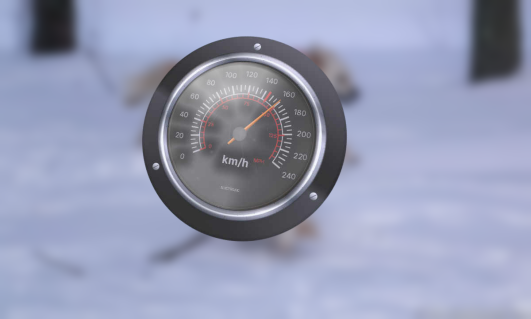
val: 160 km/h
